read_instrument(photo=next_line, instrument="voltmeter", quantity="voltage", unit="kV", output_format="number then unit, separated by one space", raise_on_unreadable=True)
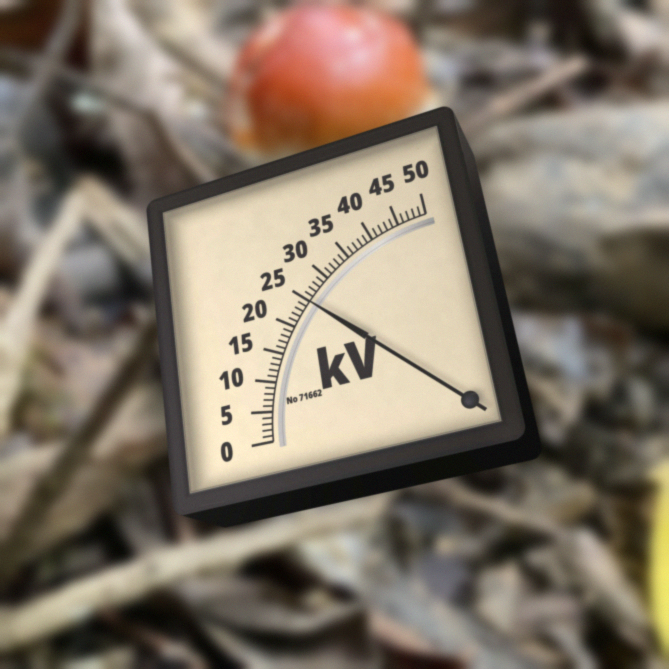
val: 25 kV
